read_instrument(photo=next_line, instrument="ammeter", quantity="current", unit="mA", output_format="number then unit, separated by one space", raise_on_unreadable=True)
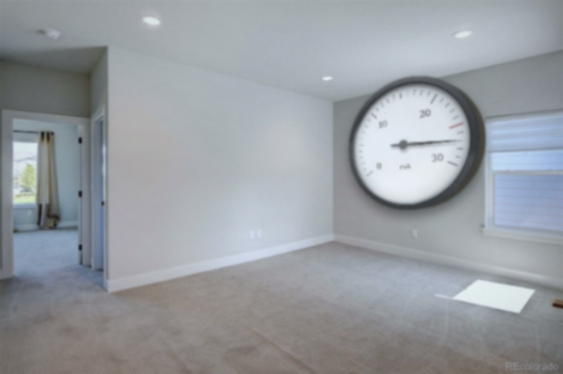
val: 27 mA
